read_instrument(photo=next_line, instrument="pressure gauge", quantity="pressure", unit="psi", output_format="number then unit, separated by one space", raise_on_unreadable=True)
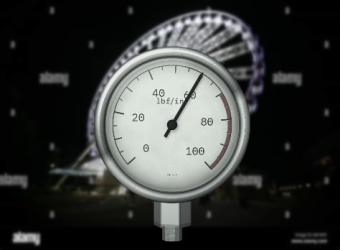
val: 60 psi
